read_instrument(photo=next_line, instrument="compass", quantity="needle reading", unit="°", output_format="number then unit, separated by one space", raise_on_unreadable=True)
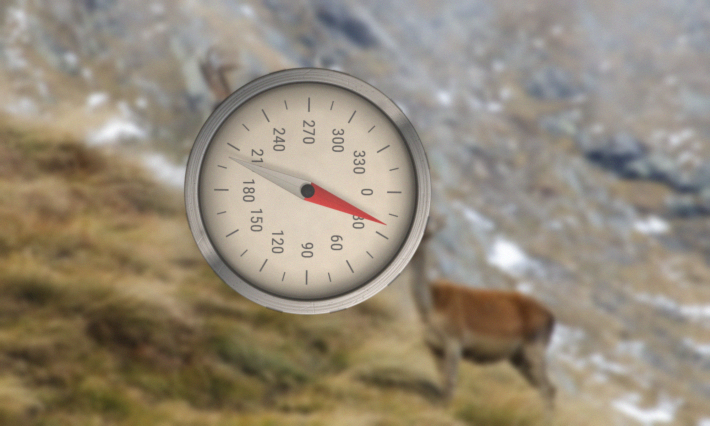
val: 22.5 °
